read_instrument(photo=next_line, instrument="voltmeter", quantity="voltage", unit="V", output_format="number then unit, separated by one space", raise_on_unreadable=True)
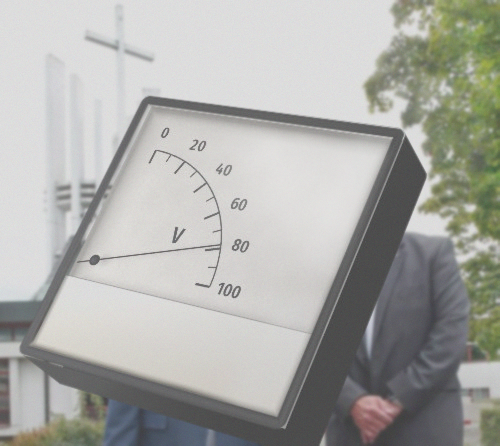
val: 80 V
